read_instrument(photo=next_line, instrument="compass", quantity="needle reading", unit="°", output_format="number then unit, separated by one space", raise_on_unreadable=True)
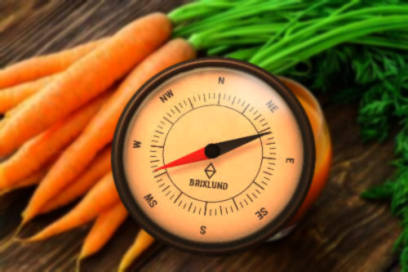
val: 245 °
